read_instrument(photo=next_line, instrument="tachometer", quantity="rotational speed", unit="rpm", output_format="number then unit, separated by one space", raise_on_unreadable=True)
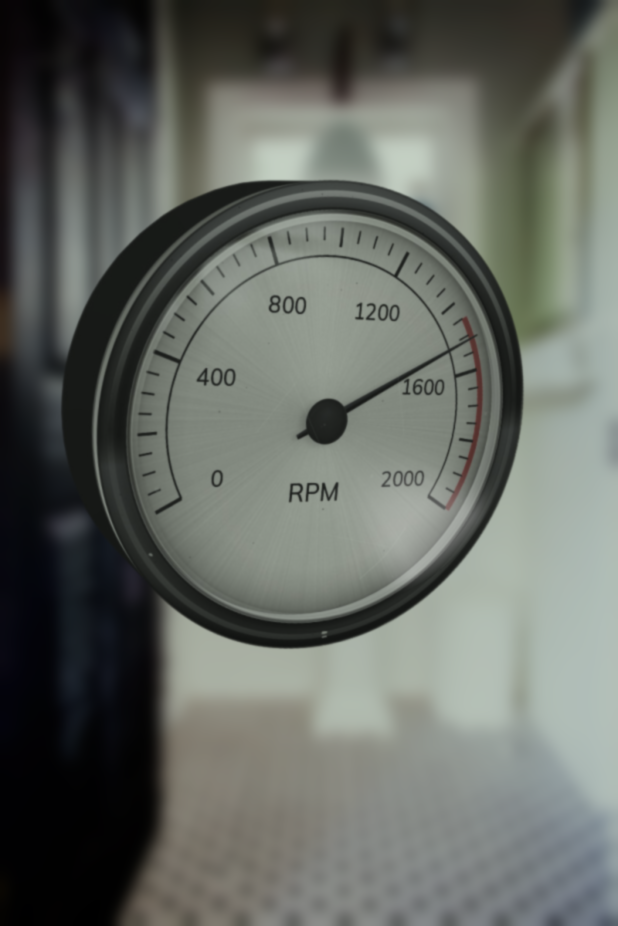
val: 1500 rpm
